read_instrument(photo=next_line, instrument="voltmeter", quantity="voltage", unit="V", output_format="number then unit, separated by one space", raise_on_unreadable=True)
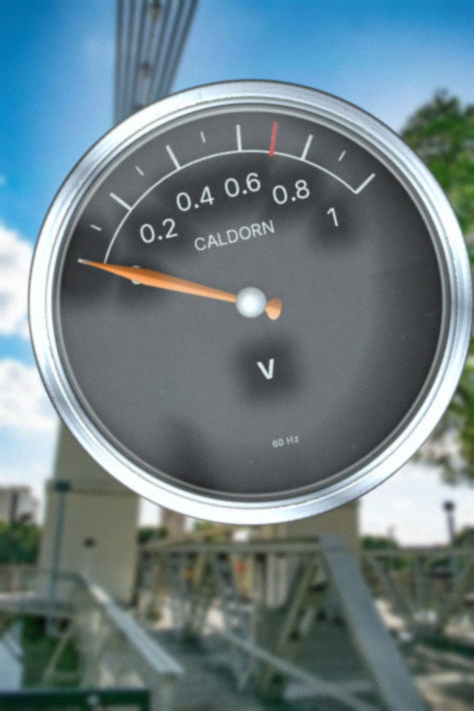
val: 0 V
